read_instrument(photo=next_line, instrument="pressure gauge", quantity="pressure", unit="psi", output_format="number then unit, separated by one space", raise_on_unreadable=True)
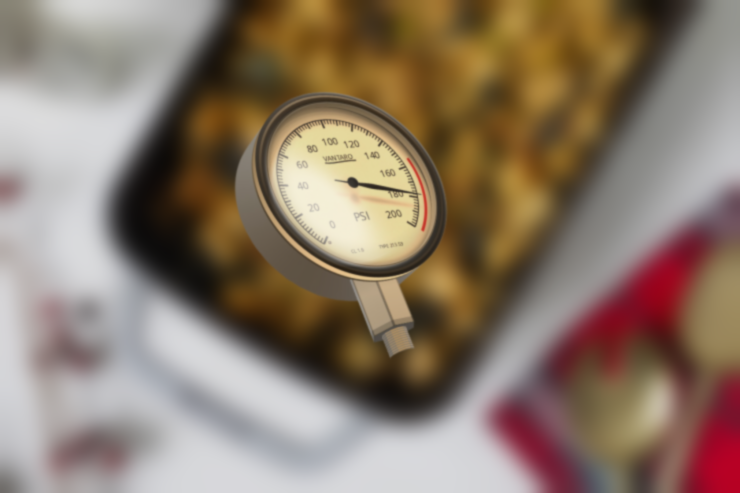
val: 180 psi
